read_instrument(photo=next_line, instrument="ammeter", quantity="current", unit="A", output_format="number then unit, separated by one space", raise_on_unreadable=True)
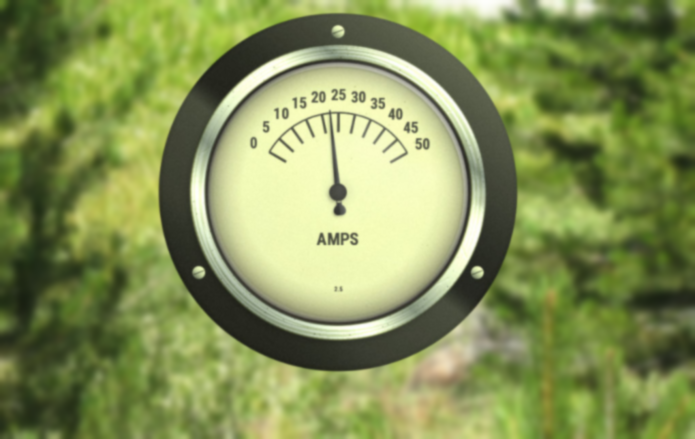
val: 22.5 A
